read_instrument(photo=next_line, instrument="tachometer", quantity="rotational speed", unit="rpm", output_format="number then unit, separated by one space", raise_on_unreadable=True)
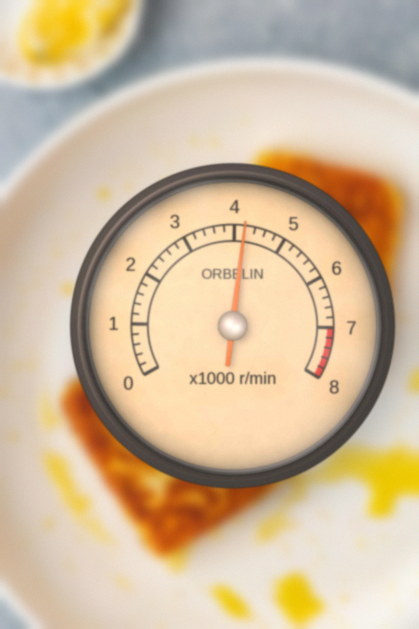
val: 4200 rpm
